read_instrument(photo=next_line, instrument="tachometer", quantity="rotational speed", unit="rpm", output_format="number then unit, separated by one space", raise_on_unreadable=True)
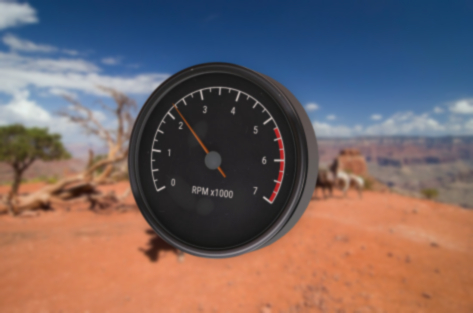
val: 2250 rpm
